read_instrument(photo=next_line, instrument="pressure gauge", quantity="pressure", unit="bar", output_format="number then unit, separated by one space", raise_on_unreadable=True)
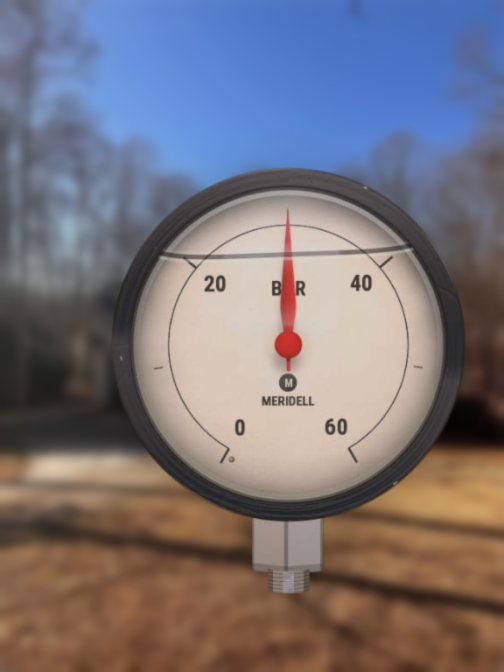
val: 30 bar
